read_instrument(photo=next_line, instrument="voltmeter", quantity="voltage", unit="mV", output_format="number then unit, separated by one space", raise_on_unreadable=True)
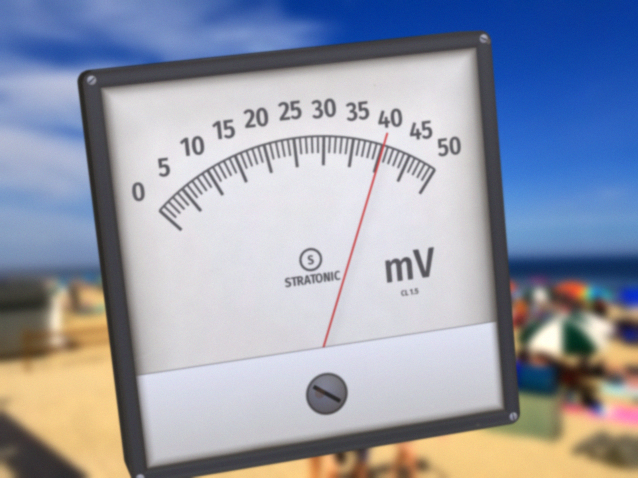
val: 40 mV
